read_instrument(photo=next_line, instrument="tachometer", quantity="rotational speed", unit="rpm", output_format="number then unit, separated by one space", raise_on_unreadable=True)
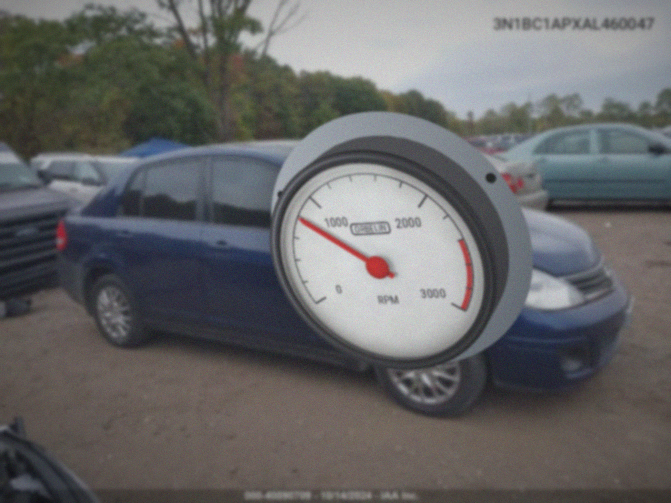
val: 800 rpm
